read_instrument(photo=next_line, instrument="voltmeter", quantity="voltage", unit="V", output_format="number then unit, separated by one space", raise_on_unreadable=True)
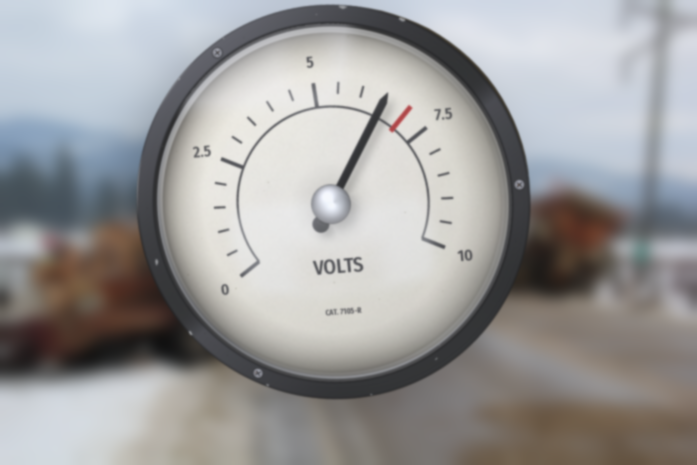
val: 6.5 V
